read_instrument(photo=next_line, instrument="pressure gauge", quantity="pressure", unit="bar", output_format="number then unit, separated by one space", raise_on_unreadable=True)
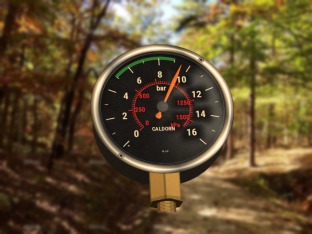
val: 9.5 bar
